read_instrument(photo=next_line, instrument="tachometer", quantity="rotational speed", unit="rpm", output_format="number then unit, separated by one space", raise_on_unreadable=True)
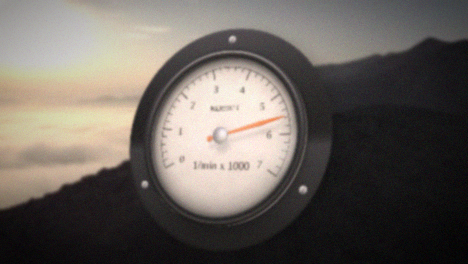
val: 5600 rpm
